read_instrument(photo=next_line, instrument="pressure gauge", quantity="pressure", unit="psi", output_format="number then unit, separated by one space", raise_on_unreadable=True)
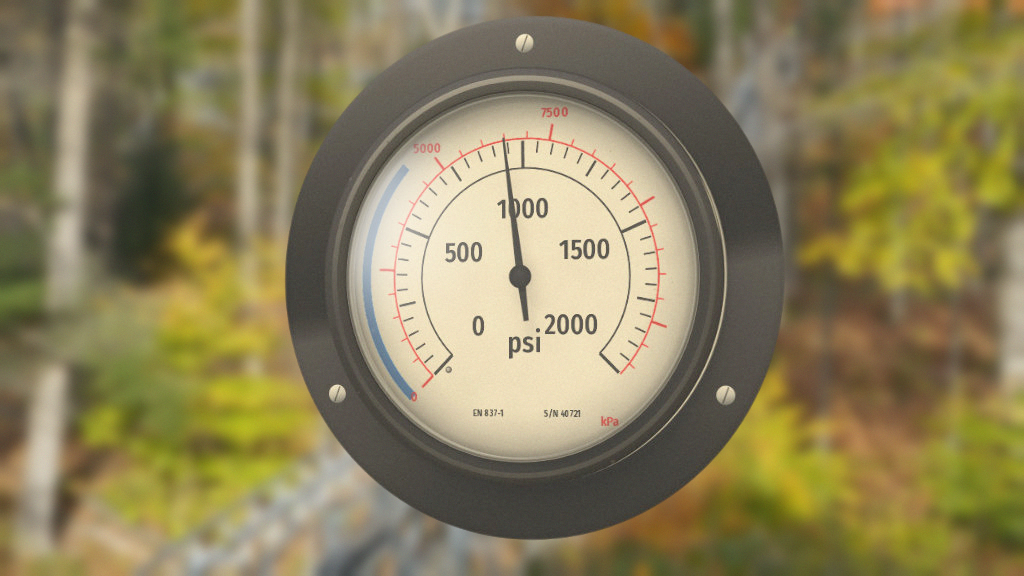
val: 950 psi
